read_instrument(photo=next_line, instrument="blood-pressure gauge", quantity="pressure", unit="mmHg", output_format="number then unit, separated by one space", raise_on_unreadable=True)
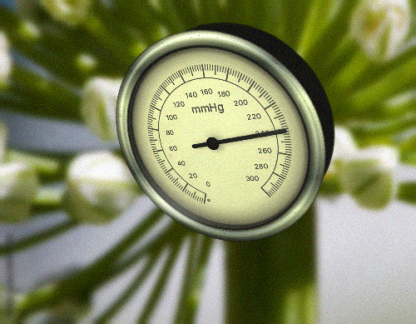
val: 240 mmHg
